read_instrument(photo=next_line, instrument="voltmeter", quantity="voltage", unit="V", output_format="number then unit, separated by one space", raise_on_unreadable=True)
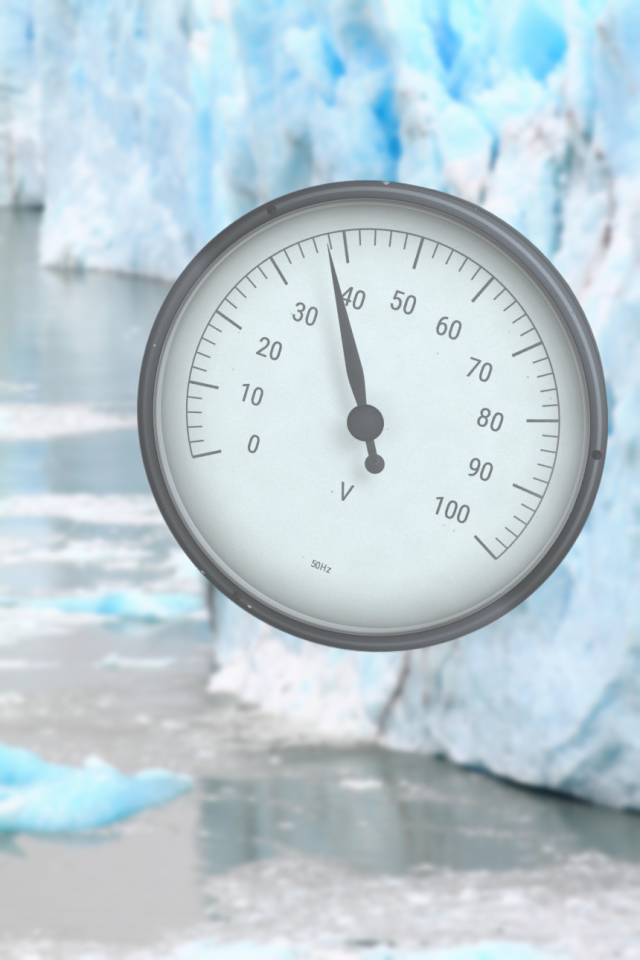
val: 38 V
